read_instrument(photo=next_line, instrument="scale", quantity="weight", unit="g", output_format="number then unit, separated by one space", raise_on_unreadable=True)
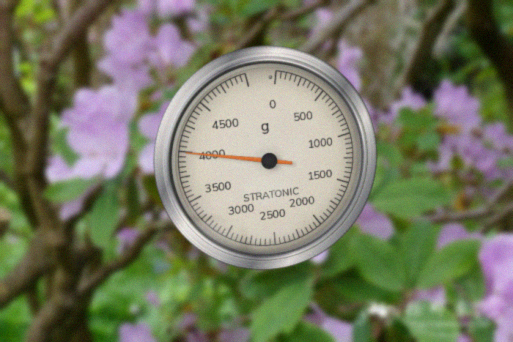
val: 4000 g
